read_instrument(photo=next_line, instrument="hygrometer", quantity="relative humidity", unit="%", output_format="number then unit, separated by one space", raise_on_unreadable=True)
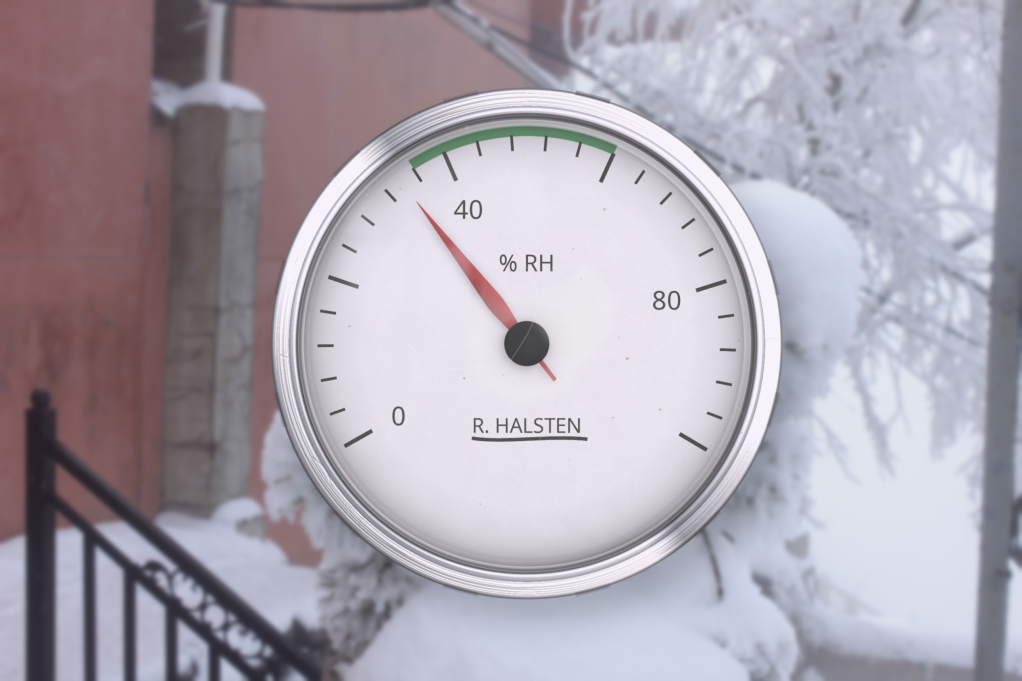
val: 34 %
